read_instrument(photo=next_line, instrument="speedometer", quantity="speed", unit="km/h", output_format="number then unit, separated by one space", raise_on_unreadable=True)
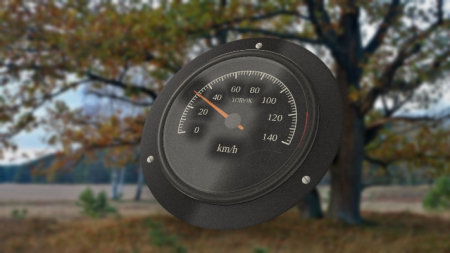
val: 30 km/h
